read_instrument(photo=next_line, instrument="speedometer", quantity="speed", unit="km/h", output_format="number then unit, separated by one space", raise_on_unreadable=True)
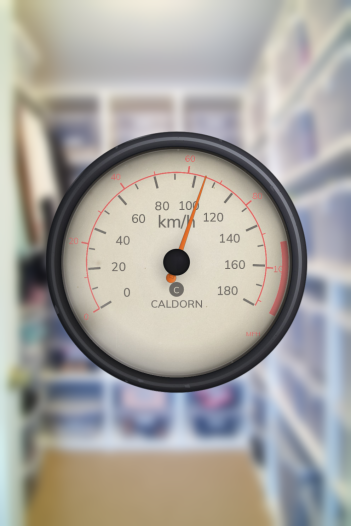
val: 105 km/h
